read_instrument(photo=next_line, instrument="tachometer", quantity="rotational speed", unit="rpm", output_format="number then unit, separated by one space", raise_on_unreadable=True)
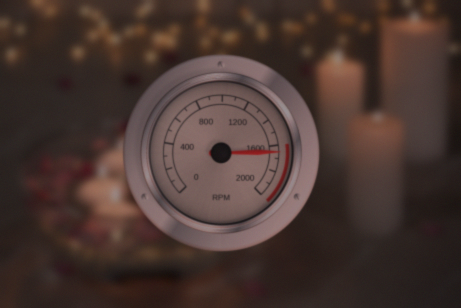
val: 1650 rpm
